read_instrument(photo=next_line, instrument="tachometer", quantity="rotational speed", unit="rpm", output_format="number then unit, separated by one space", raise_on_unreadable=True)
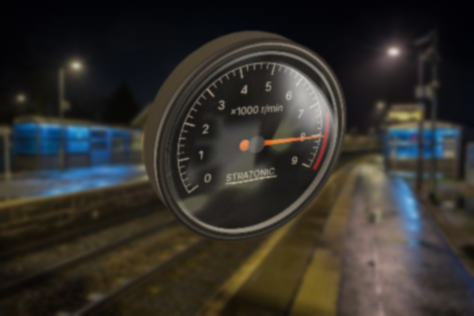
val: 8000 rpm
